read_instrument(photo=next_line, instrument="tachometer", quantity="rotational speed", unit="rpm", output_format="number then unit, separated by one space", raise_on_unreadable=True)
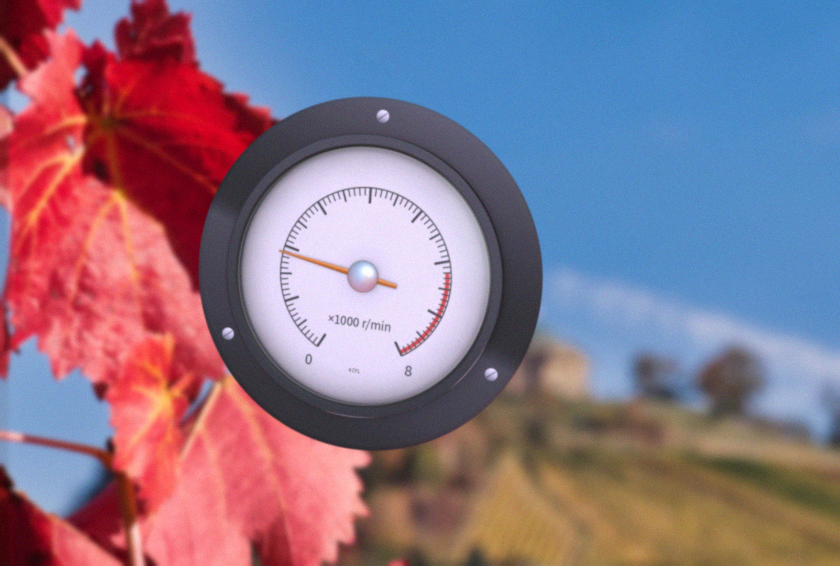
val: 1900 rpm
